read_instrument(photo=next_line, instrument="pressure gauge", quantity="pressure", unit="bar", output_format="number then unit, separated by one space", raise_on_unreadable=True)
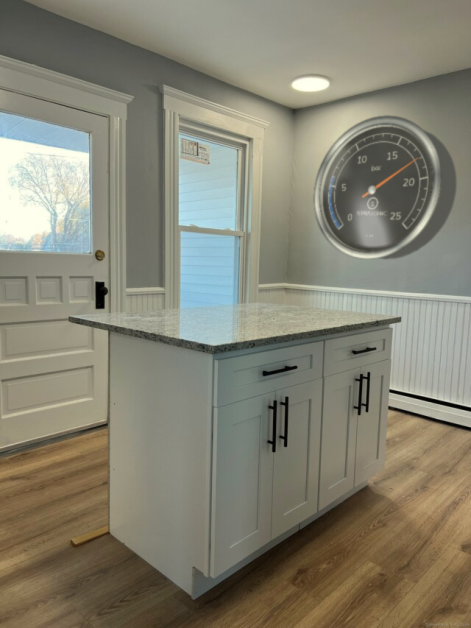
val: 18 bar
